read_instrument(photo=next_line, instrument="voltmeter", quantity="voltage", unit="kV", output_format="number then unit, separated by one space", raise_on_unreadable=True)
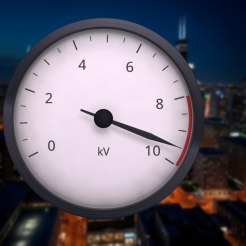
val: 9.5 kV
